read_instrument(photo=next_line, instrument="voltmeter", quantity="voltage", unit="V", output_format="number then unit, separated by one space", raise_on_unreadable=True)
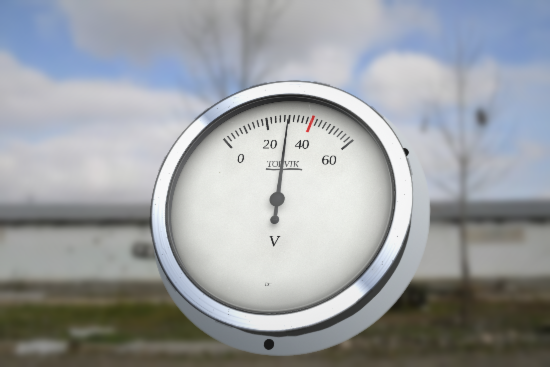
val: 30 V
